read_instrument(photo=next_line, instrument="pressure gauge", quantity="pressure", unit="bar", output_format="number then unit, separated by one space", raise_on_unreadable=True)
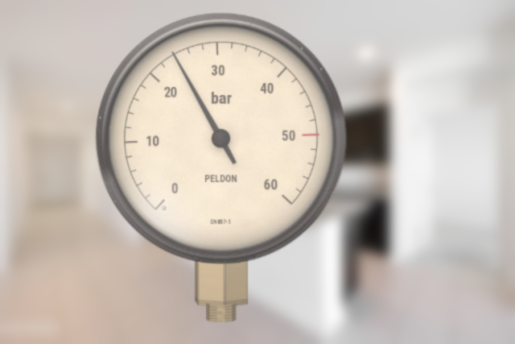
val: 24 bar
